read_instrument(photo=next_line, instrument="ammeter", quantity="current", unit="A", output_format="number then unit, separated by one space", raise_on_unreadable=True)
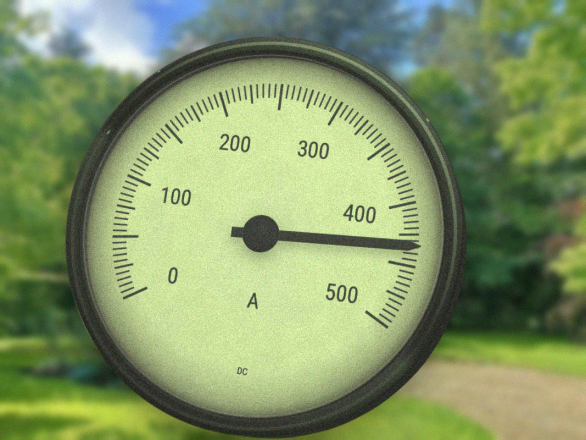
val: 435 A
